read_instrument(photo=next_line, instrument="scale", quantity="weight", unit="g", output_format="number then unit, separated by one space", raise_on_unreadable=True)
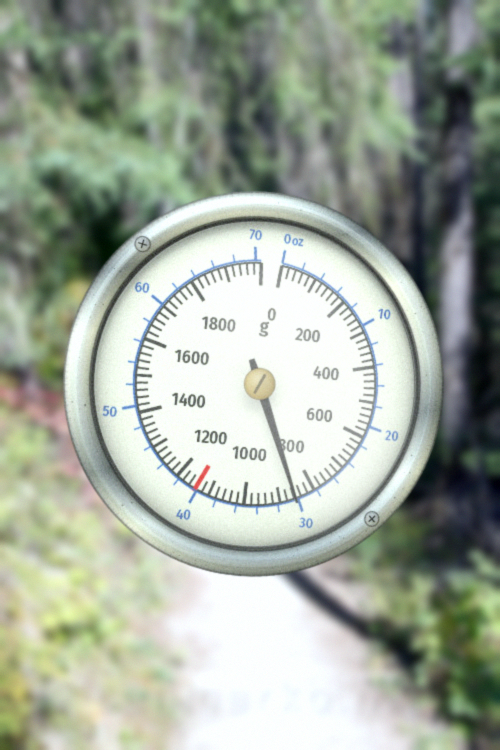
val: 860 g
